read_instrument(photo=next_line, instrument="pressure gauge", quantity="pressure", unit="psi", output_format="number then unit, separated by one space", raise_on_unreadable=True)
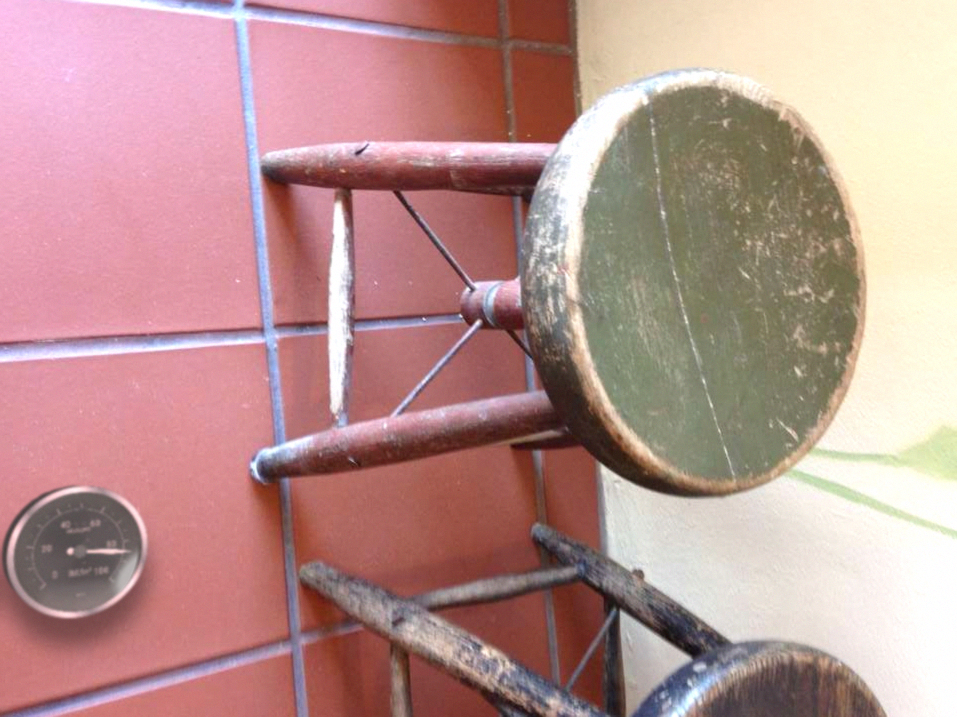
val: 85 psi
